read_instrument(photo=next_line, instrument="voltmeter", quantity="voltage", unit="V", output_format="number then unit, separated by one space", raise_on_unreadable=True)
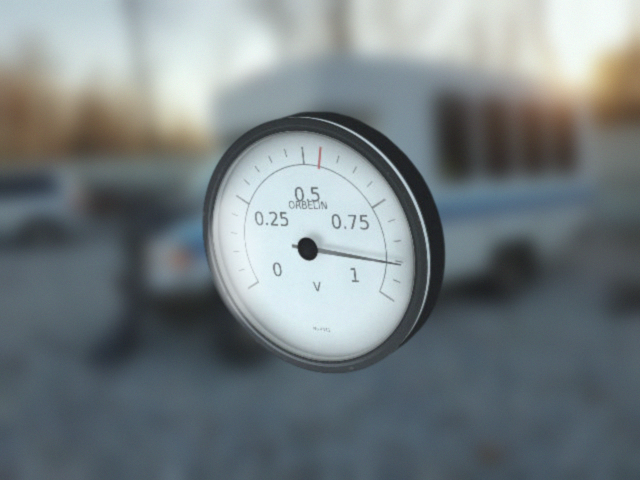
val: 0.9 V
